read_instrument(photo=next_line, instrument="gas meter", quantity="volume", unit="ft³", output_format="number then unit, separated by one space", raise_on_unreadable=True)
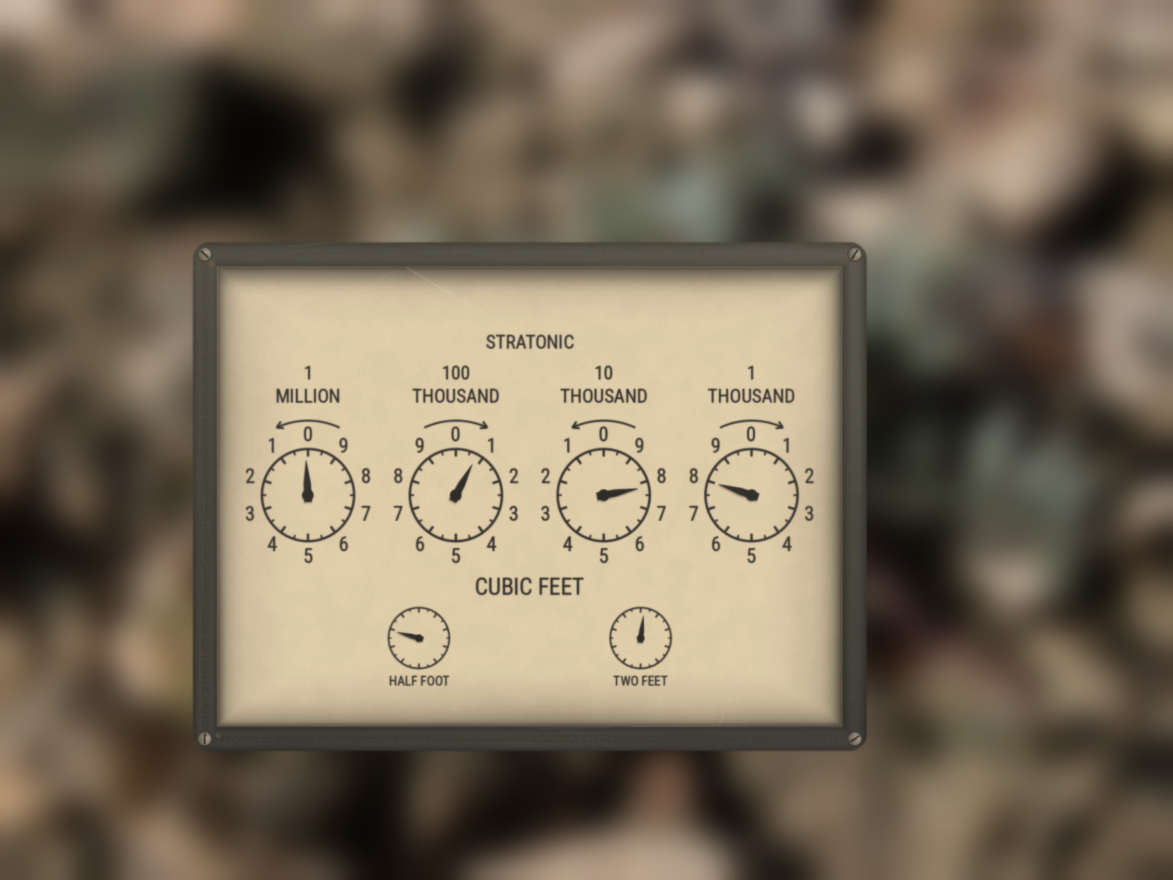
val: 7800 ft³
